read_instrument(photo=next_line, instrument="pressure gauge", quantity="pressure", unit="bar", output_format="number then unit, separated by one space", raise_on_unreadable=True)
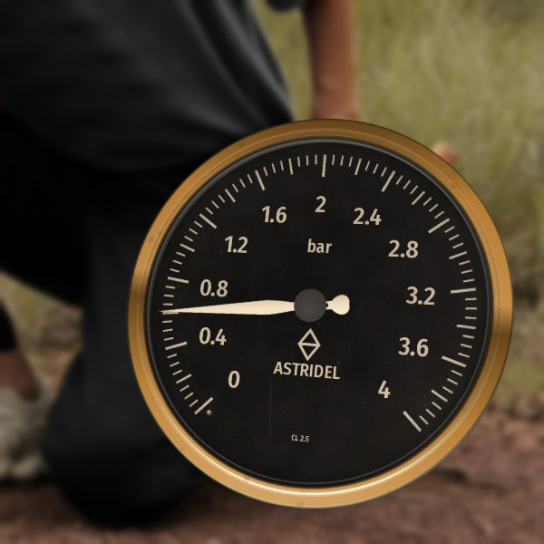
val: 0.6 bar
